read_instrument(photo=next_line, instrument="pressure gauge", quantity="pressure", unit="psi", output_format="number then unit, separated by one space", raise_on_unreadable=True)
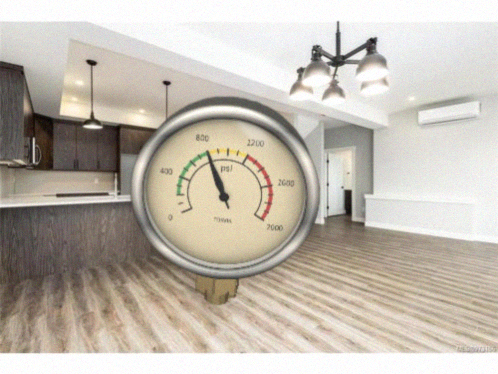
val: 800 psi
